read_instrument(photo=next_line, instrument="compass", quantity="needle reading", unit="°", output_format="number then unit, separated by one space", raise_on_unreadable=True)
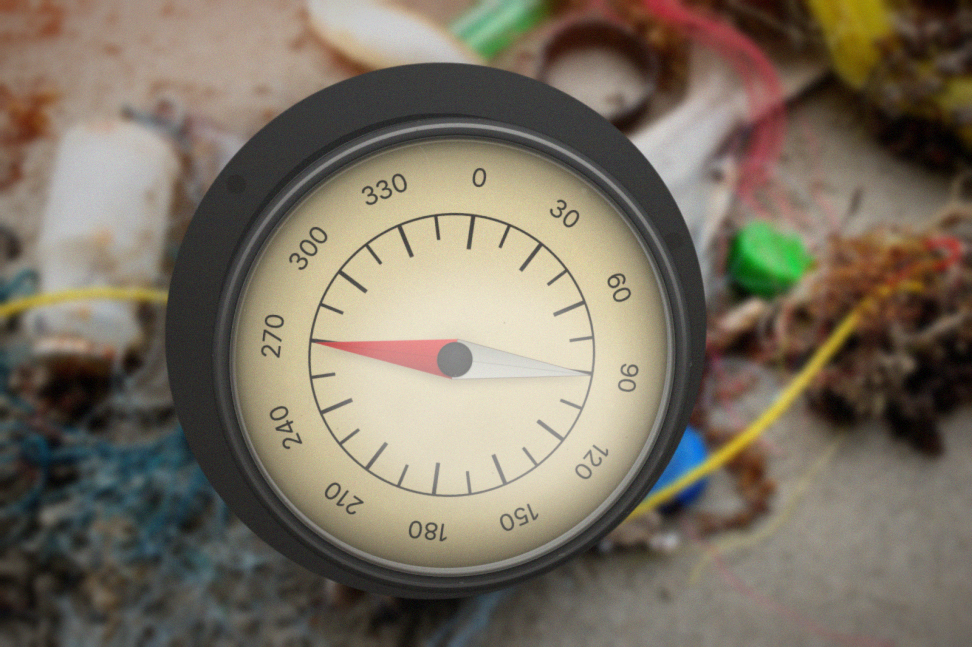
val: 270 °
